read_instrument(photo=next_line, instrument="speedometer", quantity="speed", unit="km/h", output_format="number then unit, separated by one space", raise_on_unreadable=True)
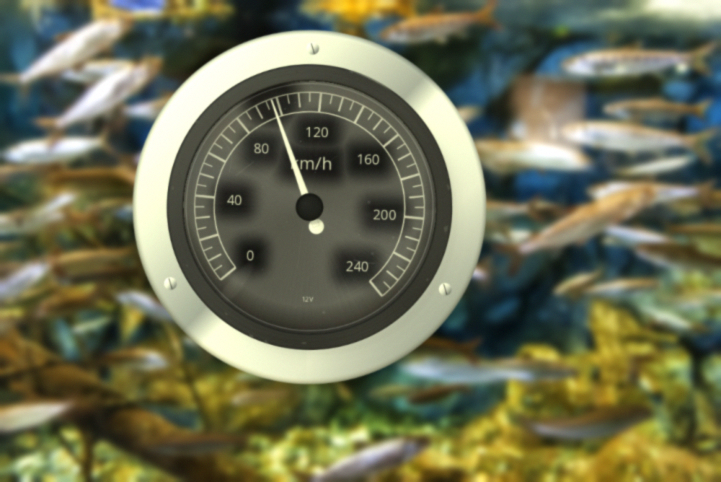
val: 97.5 km/h
